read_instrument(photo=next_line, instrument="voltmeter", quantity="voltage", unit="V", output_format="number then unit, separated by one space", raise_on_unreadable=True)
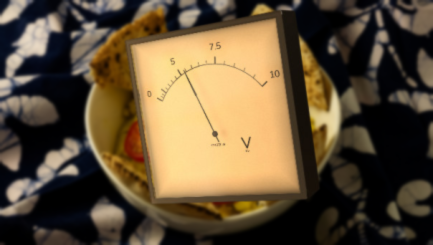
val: 5.5 V
